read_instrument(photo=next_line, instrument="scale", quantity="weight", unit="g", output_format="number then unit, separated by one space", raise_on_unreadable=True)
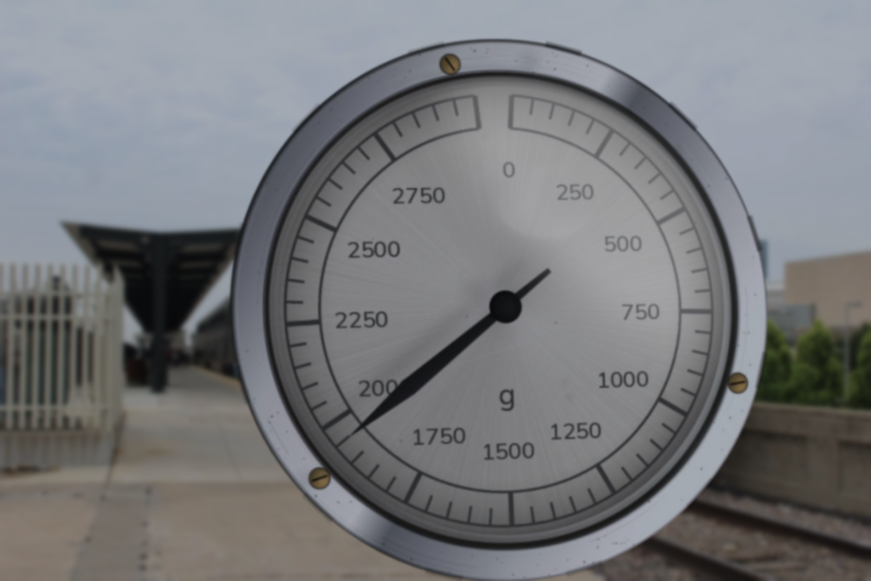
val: 1950 g
